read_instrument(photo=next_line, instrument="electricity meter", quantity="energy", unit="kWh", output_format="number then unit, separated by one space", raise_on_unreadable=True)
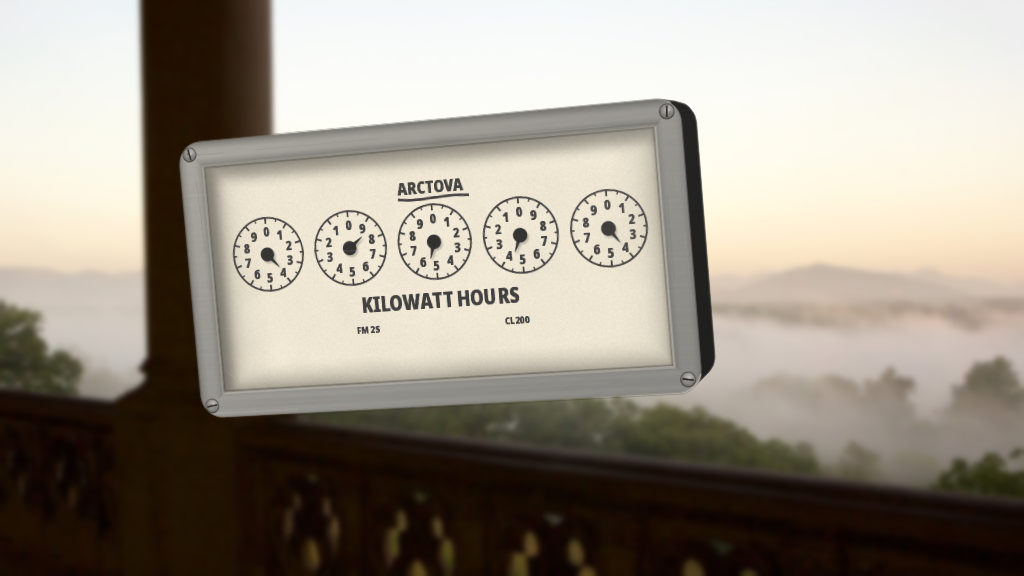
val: 38544 kWh
